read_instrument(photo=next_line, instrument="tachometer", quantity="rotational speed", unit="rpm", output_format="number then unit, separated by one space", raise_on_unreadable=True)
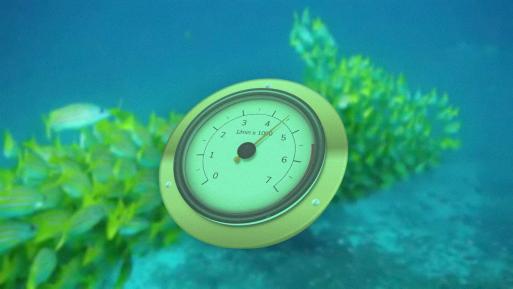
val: 4500 rpm
